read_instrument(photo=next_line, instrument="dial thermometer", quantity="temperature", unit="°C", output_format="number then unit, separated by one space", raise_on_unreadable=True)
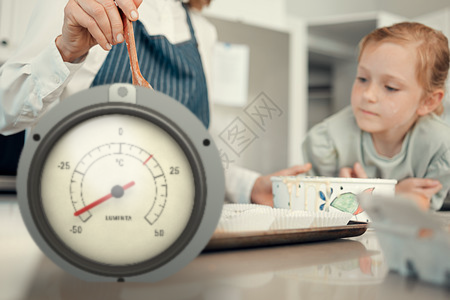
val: -45 °C
